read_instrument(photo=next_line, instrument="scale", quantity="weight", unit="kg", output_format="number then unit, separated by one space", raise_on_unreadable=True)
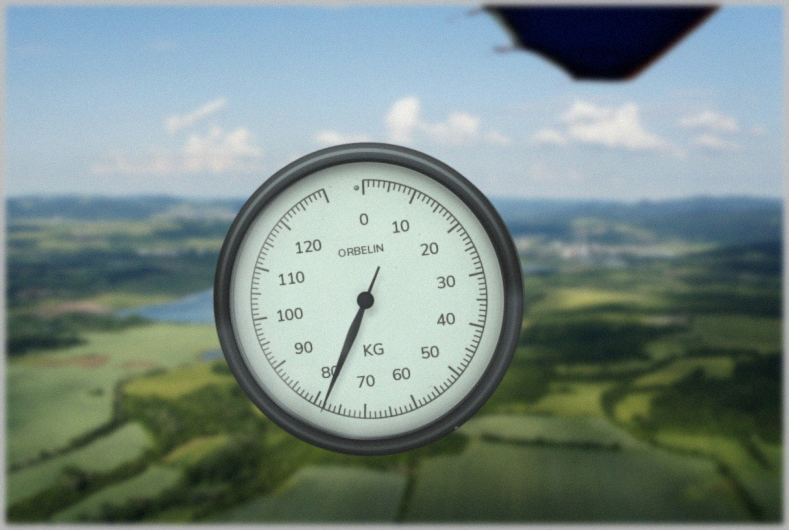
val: 78 kg
